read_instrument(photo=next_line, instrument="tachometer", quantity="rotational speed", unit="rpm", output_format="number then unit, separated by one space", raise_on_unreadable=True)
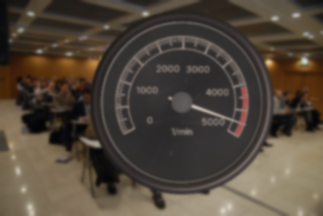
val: 4750 rpm
